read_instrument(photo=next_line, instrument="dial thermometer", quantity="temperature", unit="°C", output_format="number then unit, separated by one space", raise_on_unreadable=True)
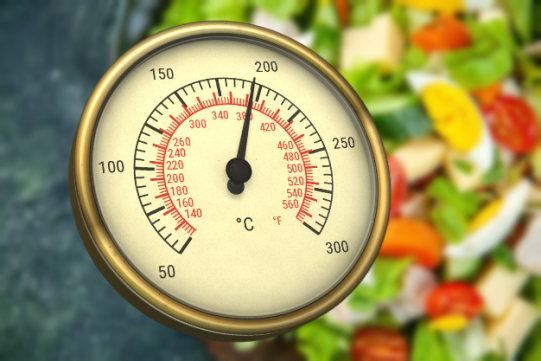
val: 195 °C
